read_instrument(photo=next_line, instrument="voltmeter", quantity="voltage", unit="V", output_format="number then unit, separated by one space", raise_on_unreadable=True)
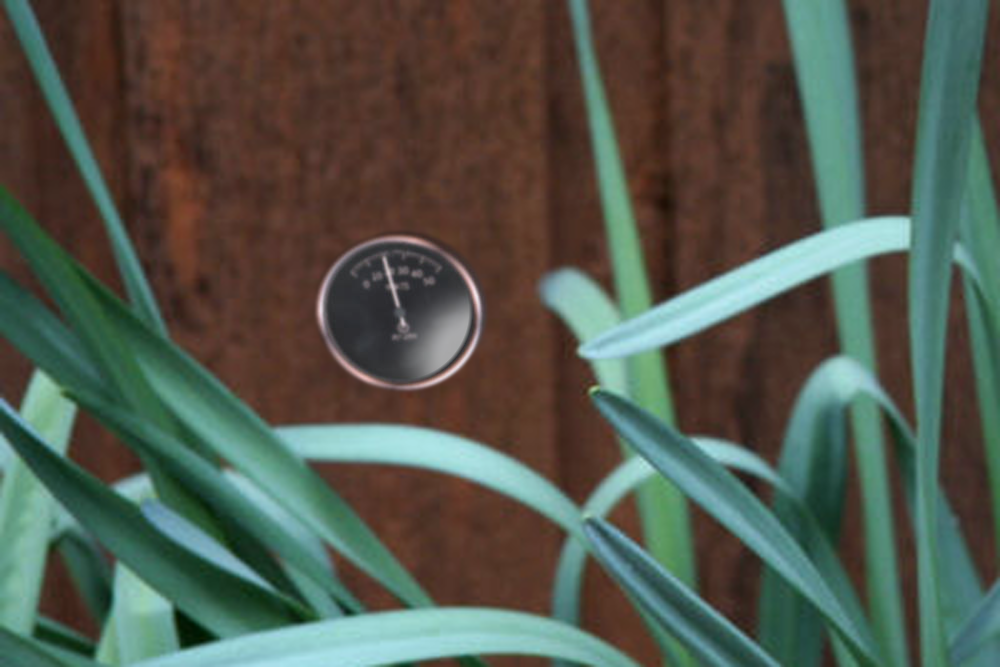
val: 20 V
